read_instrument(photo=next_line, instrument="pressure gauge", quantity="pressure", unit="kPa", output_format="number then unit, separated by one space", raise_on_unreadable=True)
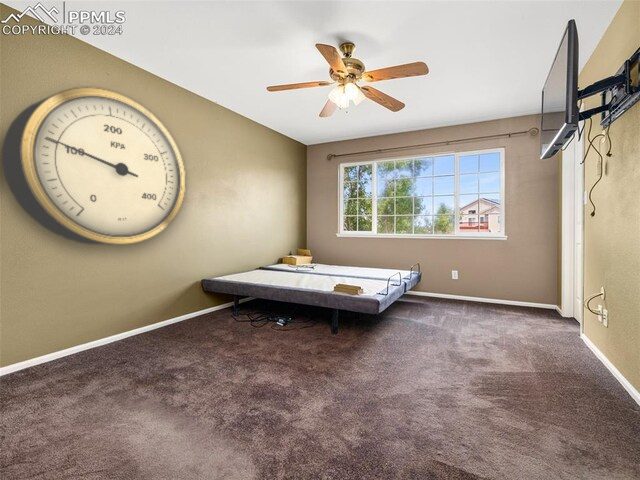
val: 100 kPa
